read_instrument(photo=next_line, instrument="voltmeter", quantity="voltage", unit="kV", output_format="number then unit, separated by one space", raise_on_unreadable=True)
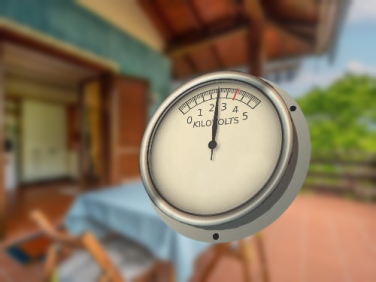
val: 2.5 kV
